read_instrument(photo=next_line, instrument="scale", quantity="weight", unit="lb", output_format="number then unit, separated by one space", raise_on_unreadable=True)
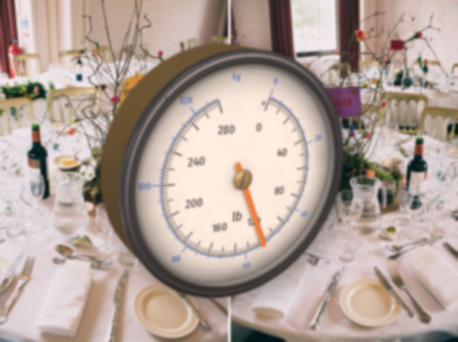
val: 120 lb
